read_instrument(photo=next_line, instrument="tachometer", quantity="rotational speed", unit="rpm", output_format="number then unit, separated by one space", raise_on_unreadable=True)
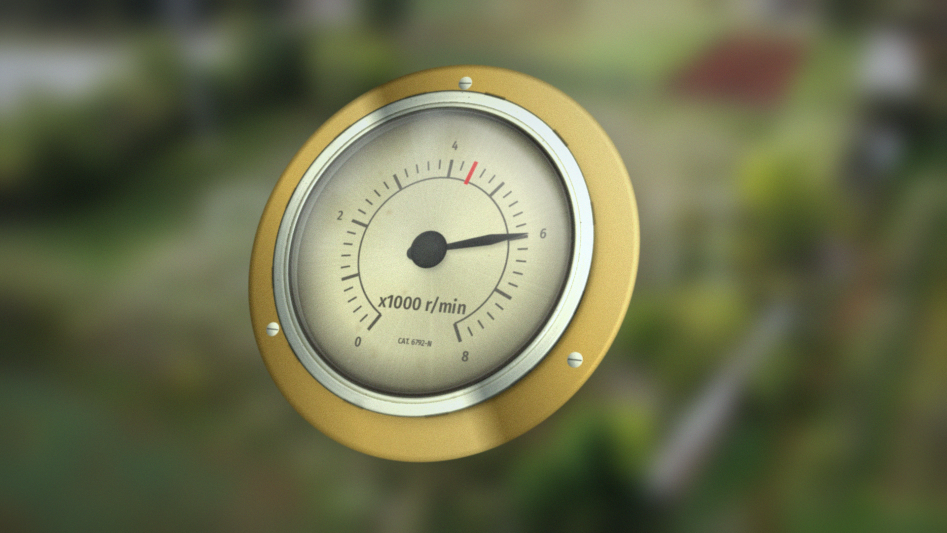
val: 6000 rpm
